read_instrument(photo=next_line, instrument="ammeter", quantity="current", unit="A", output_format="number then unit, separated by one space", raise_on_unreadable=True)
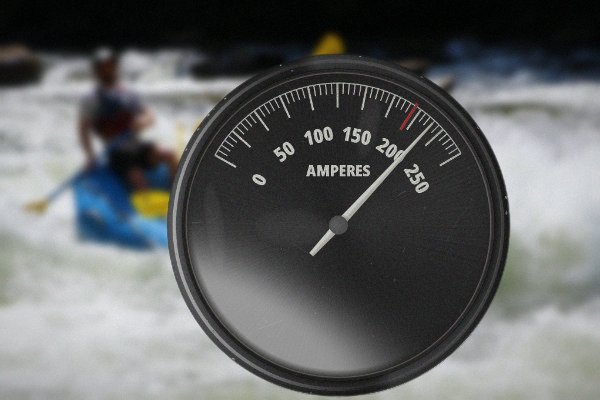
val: 215 A
